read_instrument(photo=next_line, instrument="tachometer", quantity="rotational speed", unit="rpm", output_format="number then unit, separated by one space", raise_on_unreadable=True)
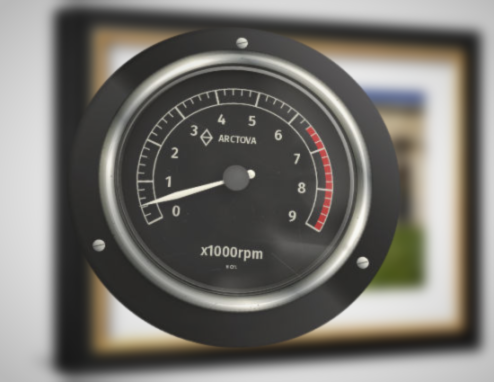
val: 400 rpm
